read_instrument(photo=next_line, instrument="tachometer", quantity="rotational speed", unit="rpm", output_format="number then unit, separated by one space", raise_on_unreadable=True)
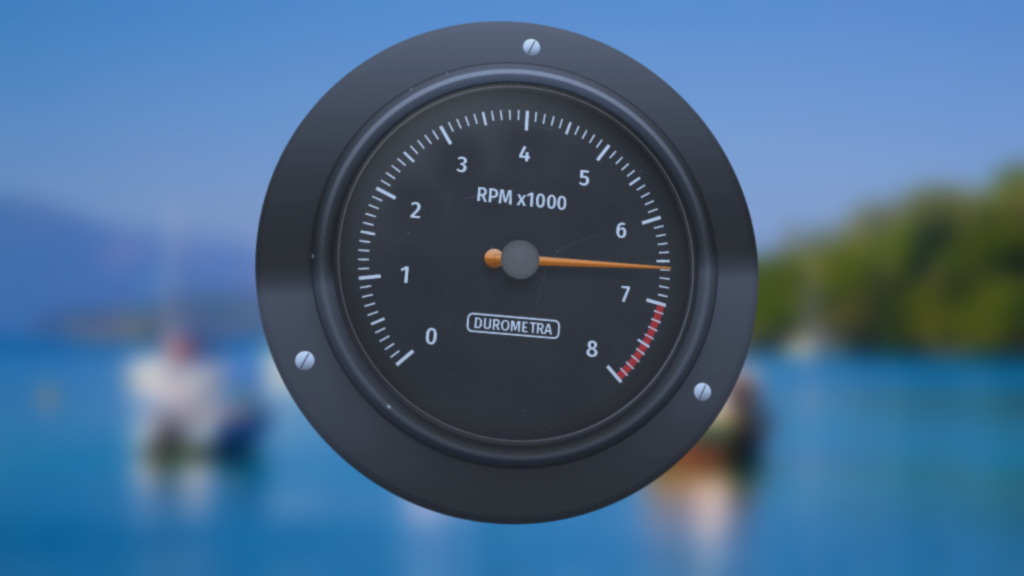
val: 6600 rpm
